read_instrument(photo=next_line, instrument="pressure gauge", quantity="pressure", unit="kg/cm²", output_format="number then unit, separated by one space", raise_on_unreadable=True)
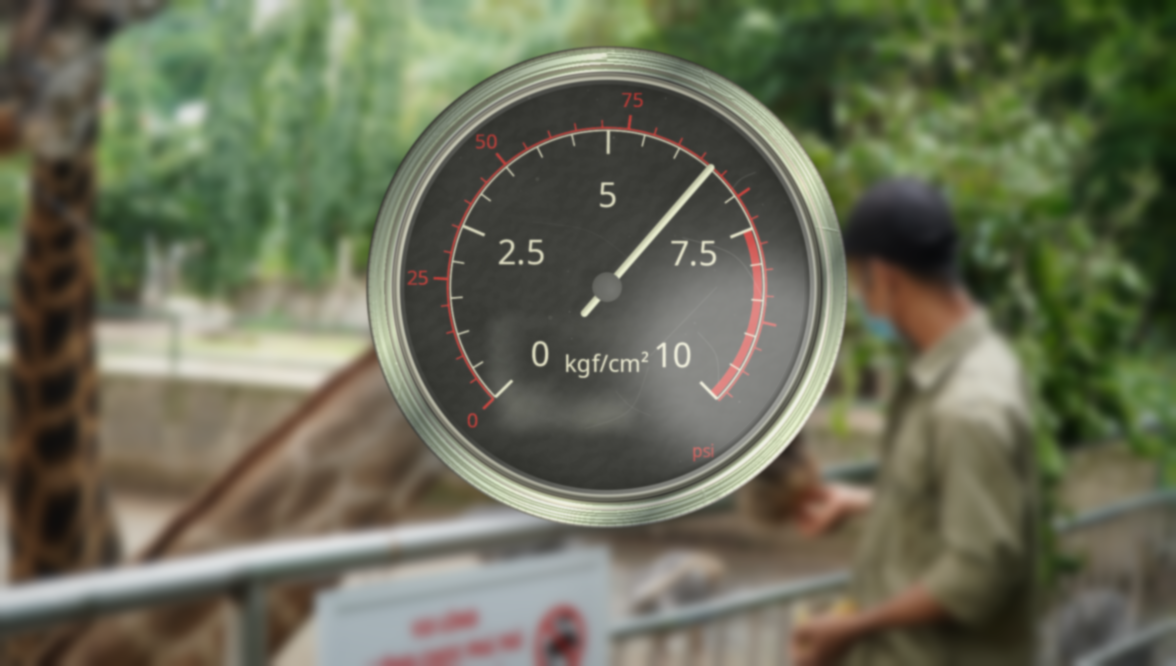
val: 6.5 kg/cm²
